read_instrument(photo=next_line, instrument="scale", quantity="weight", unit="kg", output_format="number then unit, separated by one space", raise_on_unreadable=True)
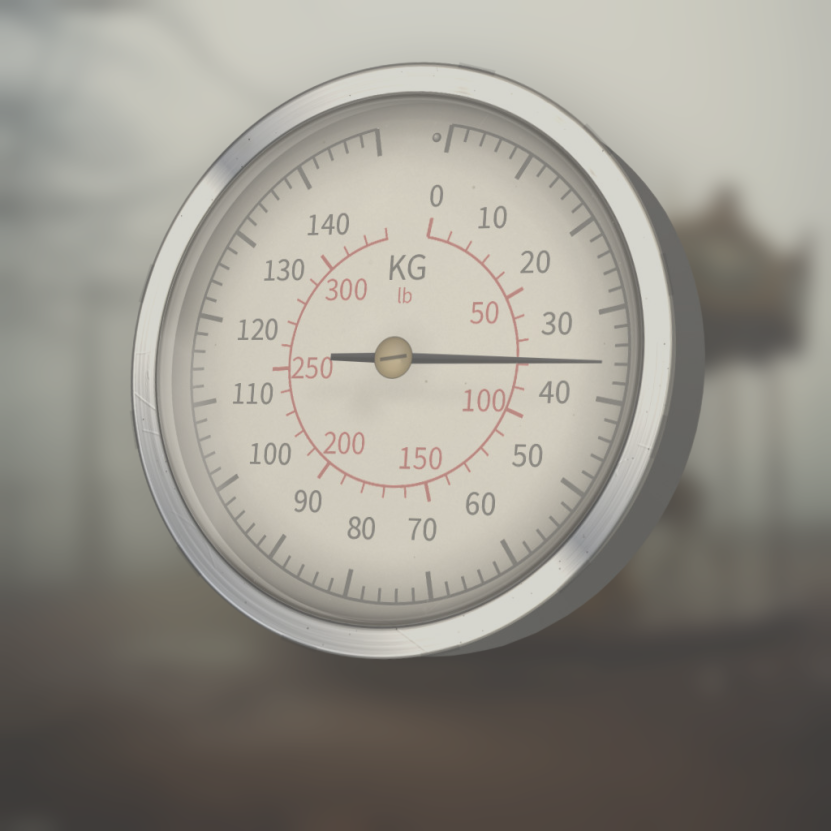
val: 36 kg
